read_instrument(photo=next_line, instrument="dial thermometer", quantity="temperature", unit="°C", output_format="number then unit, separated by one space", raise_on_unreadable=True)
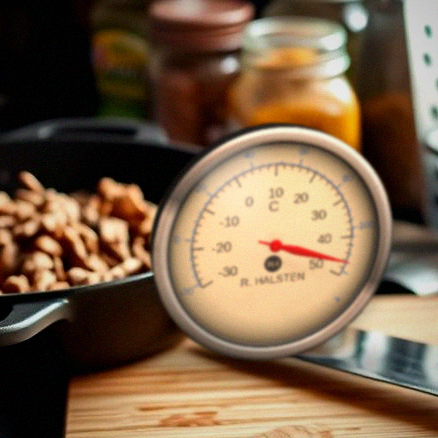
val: 46 °C
